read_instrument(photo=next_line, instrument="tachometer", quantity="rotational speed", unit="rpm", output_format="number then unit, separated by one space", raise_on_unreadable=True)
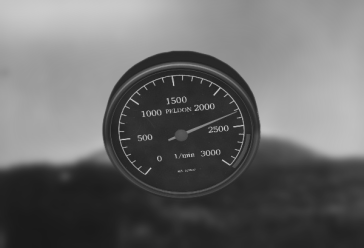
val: 2300 rpm
